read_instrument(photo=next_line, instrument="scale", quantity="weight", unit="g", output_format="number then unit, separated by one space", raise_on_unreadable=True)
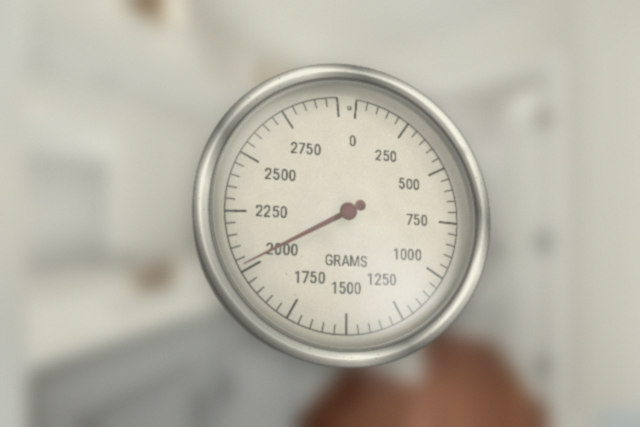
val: 2025 g
